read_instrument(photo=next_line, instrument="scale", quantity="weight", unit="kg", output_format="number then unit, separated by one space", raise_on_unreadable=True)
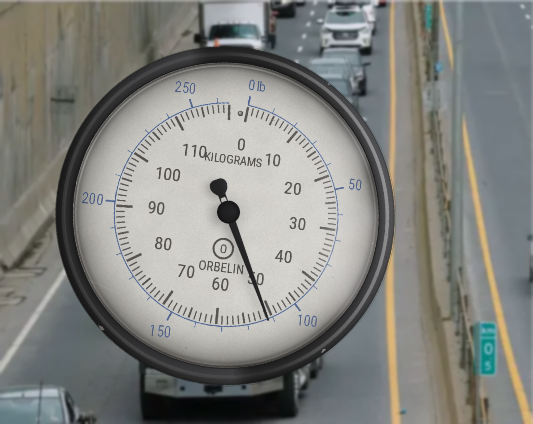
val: 51 kg
